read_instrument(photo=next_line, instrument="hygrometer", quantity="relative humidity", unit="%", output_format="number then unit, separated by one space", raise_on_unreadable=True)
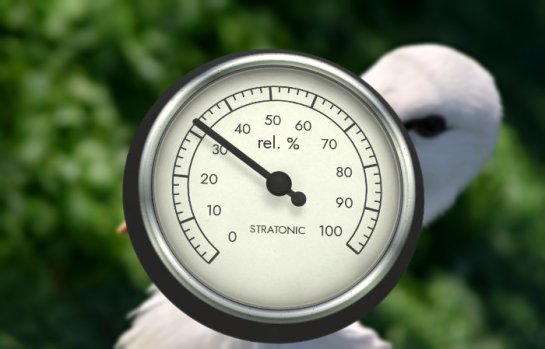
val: 32 %
